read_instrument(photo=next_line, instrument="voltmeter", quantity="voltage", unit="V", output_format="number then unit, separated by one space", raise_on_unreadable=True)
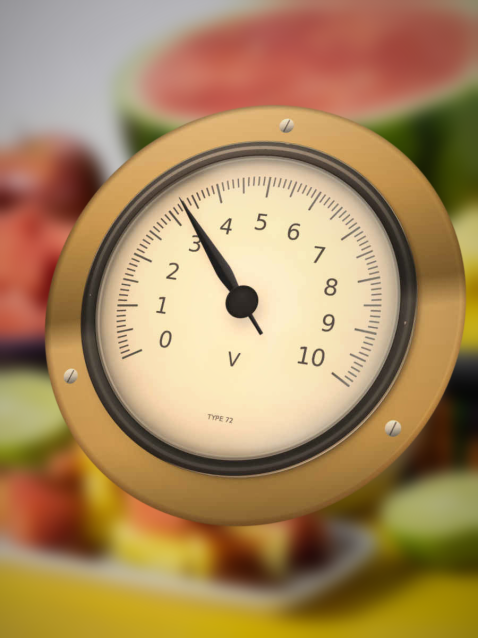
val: 3.3 V
